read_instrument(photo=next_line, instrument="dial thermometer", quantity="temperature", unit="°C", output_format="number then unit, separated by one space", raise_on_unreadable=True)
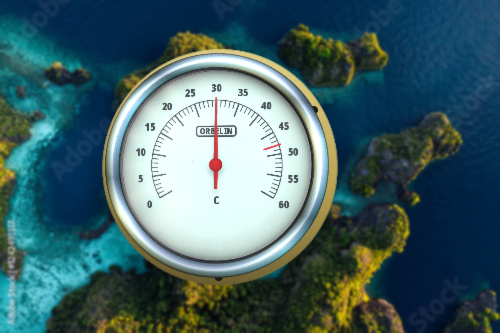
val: 30 °C
